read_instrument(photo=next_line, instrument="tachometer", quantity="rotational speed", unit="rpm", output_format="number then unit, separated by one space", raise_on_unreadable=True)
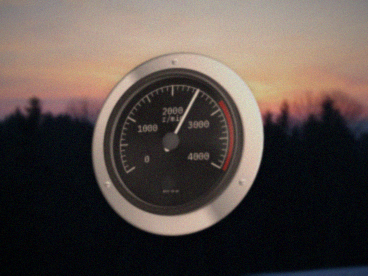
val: 2500 rpm
